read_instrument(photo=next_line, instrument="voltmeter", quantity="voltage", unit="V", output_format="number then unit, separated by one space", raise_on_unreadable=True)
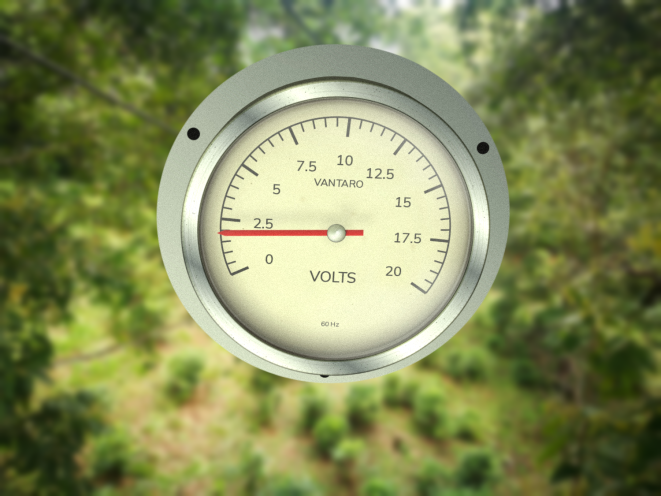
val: 2 V
